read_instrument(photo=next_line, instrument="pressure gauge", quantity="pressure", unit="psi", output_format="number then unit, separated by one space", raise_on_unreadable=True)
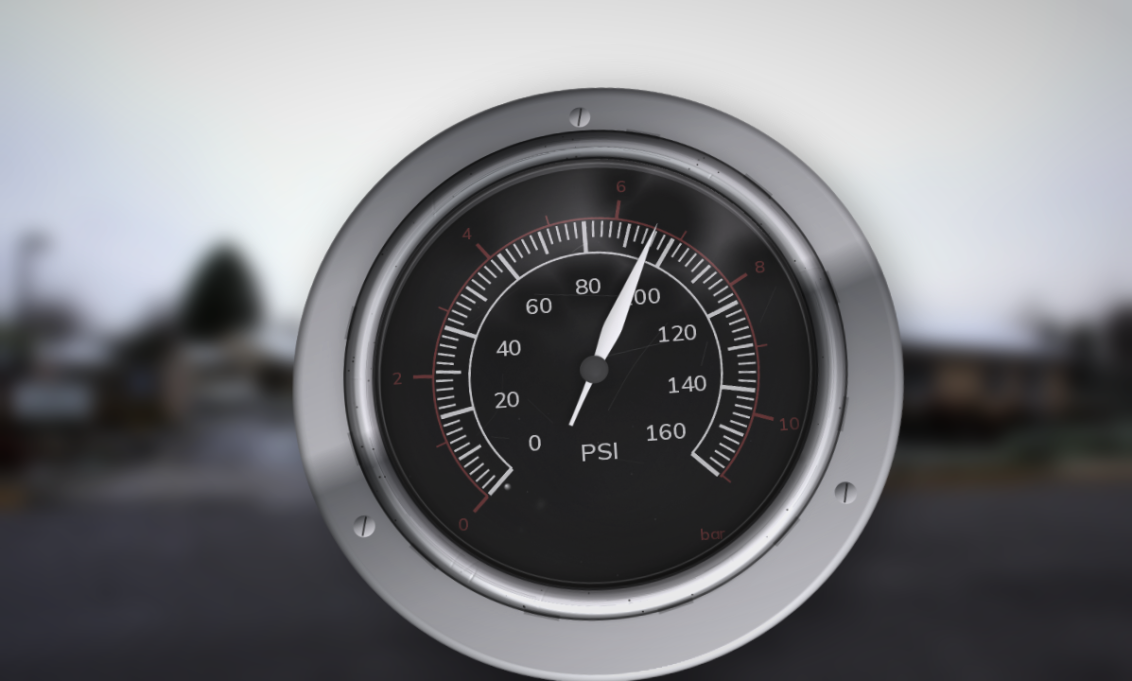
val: 96 psi
